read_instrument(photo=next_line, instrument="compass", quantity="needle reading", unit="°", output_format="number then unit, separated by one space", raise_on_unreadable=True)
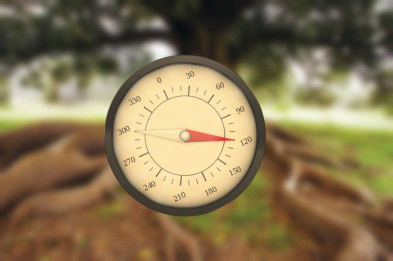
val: 120 °
